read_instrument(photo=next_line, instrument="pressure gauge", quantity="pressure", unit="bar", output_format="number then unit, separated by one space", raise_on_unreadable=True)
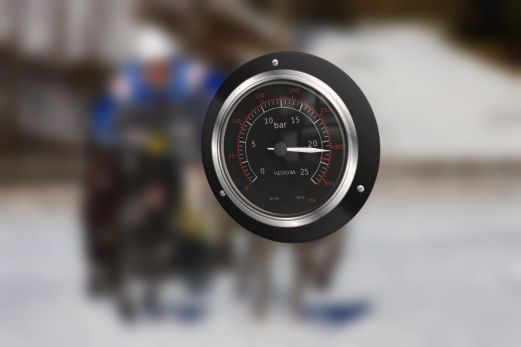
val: 21 bar
